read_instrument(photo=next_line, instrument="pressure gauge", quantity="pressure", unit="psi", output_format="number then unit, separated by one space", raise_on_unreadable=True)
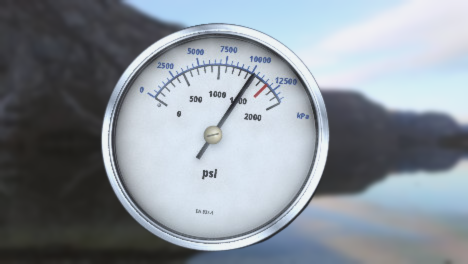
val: 1500 psi
